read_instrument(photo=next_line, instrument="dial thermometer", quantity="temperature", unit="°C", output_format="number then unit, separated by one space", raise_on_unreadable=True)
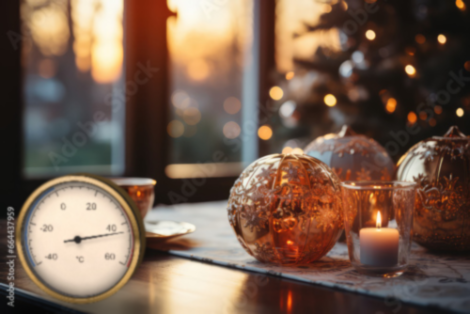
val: 44 °C
